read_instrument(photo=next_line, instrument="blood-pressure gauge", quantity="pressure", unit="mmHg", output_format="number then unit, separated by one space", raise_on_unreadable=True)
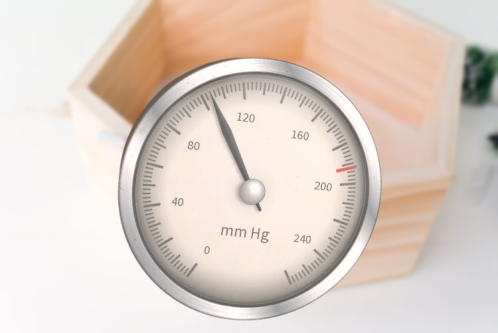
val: 104 mmHg
